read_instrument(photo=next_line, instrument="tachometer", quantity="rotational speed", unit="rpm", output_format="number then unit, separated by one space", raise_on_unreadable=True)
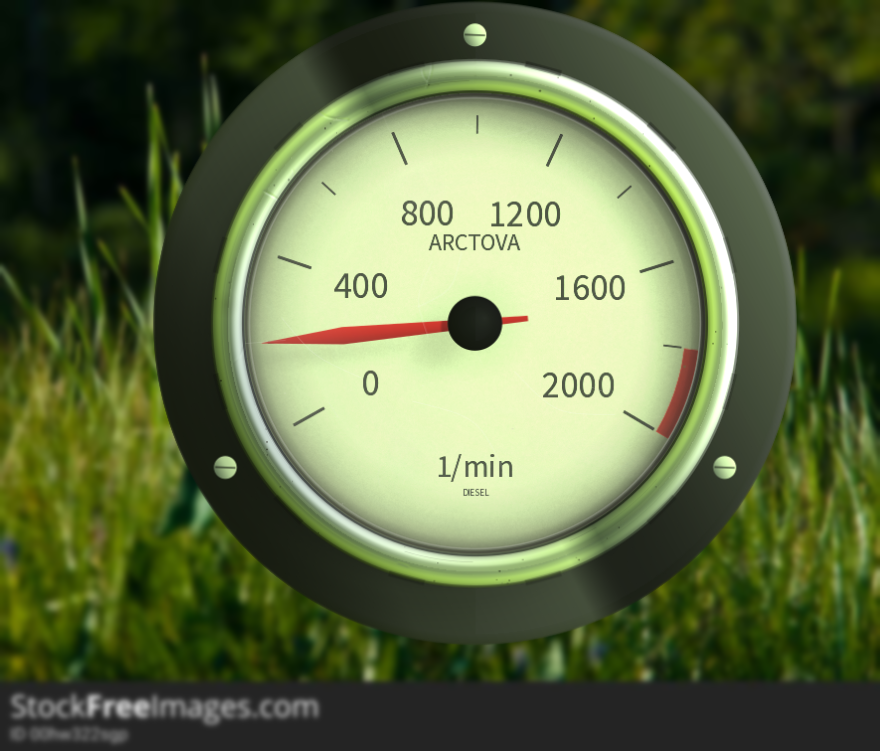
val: 200 rpm
